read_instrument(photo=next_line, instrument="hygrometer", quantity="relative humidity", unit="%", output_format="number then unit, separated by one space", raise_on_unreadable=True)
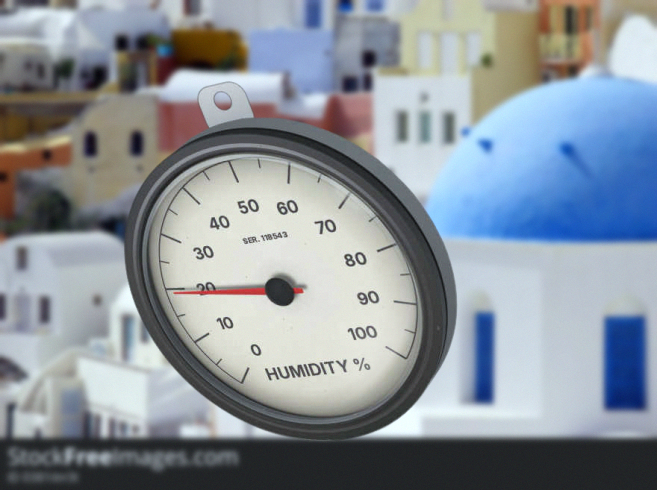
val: 20 %
